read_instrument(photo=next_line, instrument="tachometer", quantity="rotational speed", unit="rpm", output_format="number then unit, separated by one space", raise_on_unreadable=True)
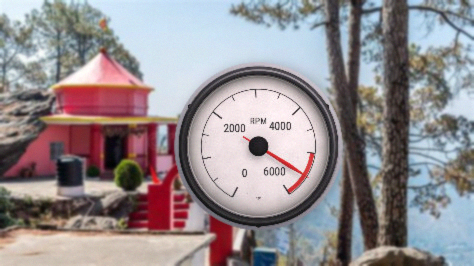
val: 5500 rpm
